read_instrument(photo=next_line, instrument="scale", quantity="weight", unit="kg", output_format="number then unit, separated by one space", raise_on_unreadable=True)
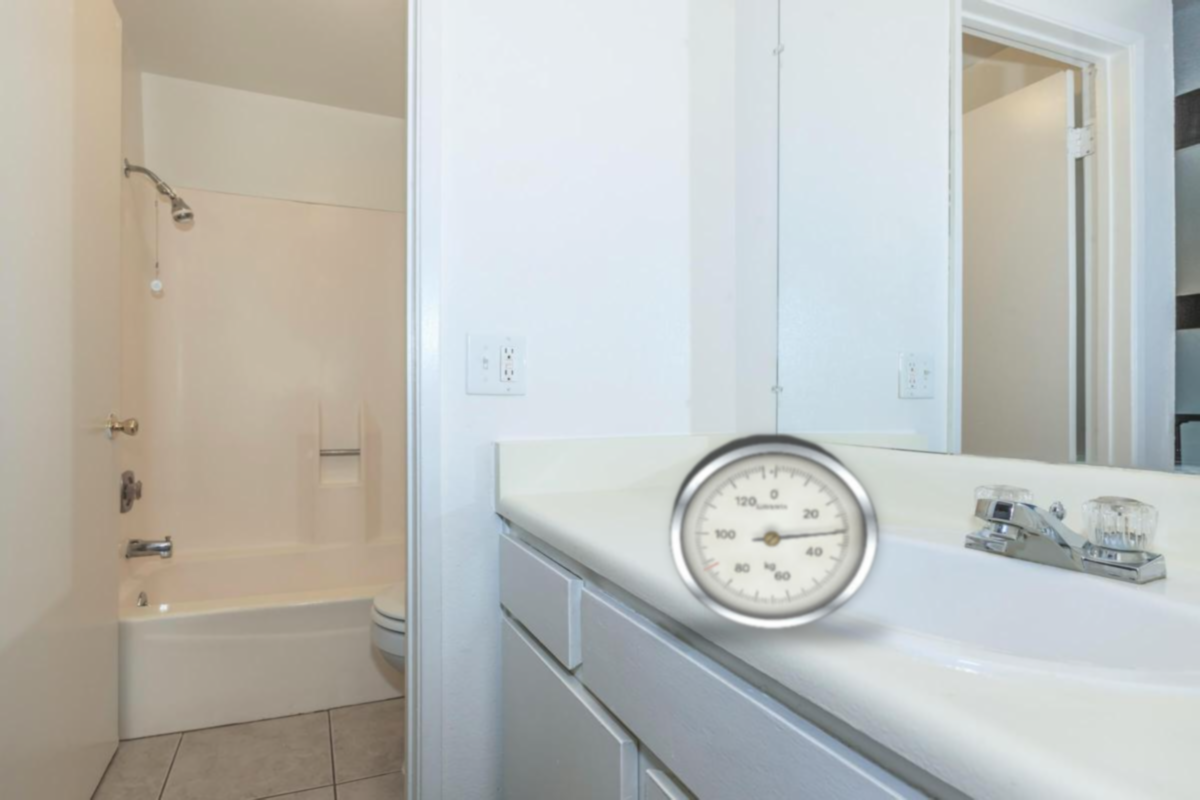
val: 30 kg
